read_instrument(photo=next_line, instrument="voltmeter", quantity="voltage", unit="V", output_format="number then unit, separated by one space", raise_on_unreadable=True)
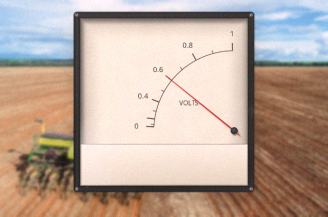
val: 0.6 V
